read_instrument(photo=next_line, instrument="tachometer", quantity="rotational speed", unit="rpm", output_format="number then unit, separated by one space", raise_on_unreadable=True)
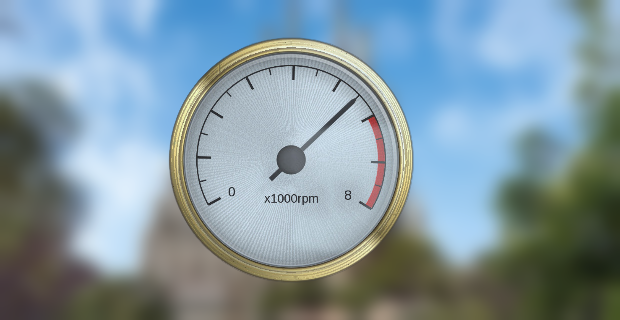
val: 5500 rpm
